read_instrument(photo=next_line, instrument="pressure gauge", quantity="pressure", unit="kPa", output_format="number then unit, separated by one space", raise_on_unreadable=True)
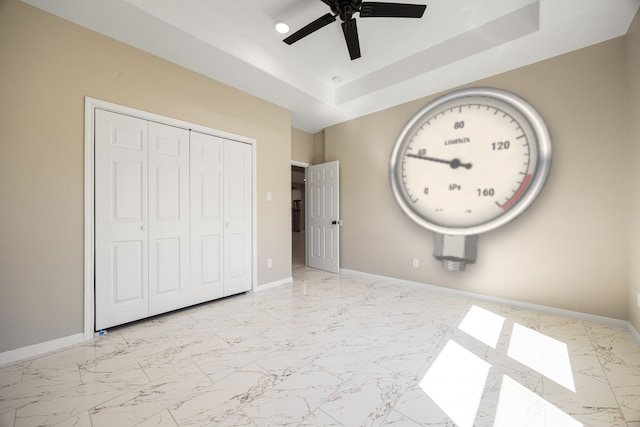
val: 35 kPa
